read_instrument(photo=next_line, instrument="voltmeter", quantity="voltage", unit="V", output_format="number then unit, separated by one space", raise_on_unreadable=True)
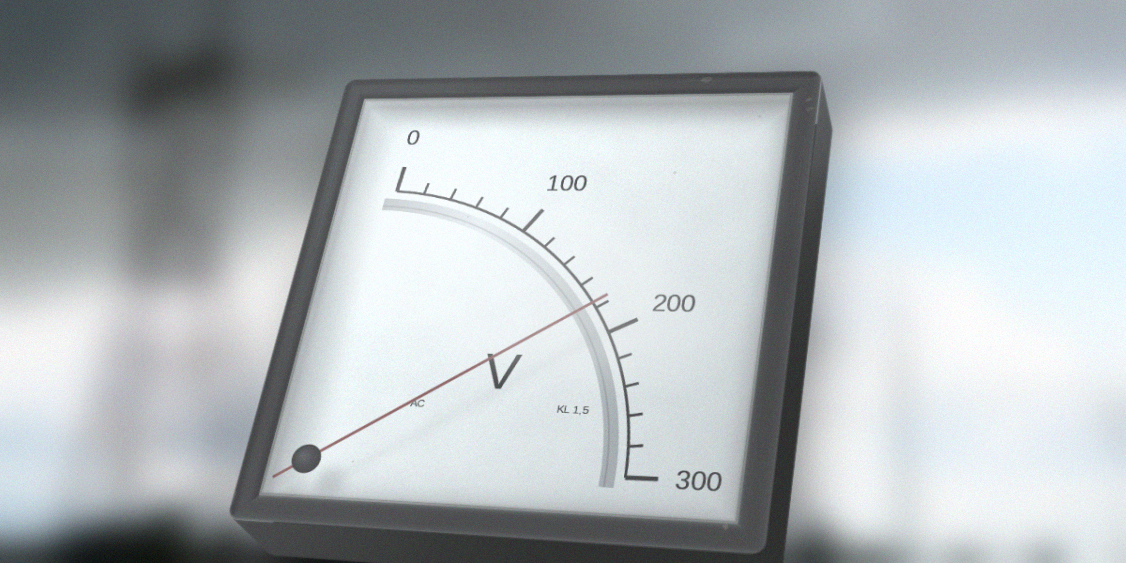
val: 180 V
